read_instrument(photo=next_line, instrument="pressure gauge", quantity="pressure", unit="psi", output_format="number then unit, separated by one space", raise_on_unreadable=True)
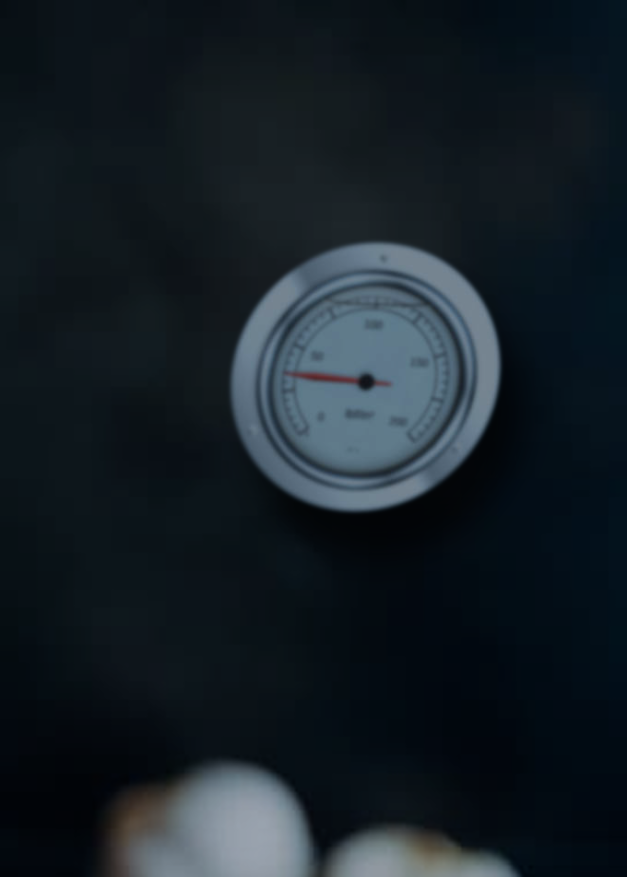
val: 35 psi
